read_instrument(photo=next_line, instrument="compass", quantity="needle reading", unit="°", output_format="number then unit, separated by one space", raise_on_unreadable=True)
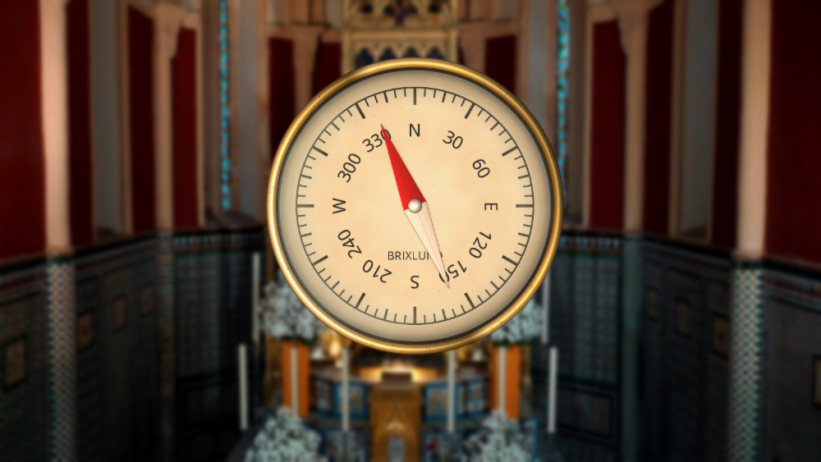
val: 337.5 °
